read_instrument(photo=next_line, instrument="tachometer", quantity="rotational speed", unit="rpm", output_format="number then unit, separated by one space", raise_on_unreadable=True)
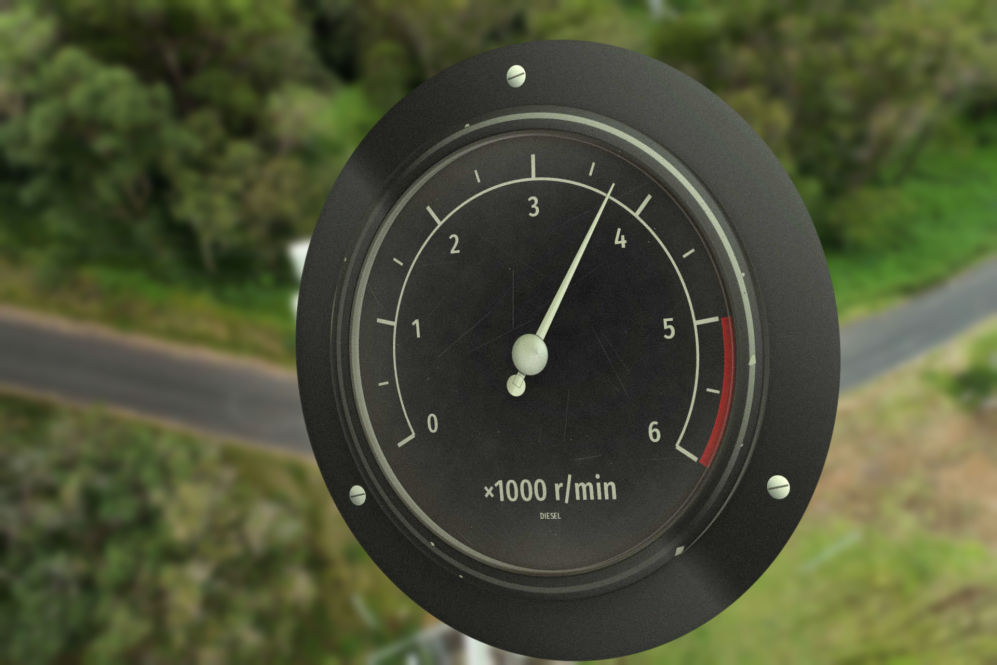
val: 3750 rpm
